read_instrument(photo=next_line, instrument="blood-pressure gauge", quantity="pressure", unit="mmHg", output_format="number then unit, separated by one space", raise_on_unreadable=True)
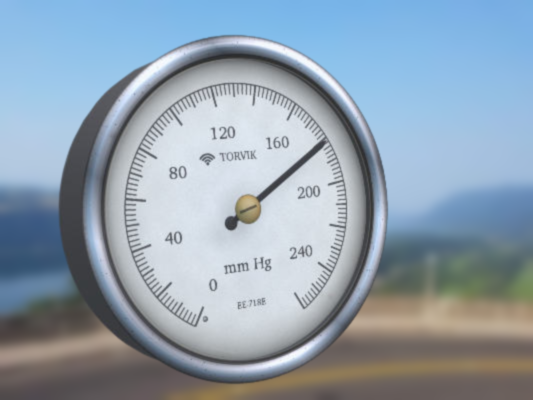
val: 180 mmHg
